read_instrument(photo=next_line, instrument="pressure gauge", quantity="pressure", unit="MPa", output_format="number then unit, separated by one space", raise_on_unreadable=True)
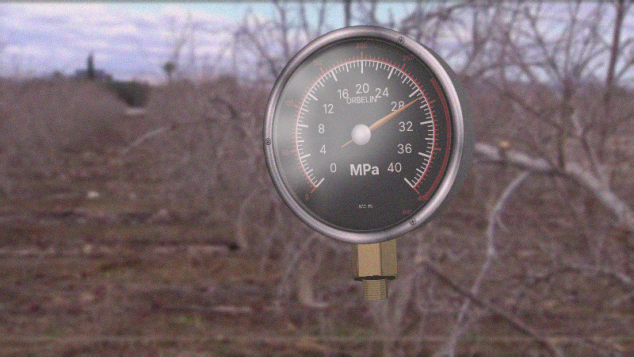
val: 29 MPa
